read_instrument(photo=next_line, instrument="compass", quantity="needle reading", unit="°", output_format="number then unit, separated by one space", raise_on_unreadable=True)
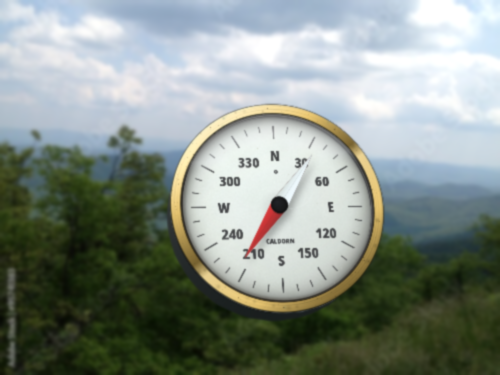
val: 215 °
